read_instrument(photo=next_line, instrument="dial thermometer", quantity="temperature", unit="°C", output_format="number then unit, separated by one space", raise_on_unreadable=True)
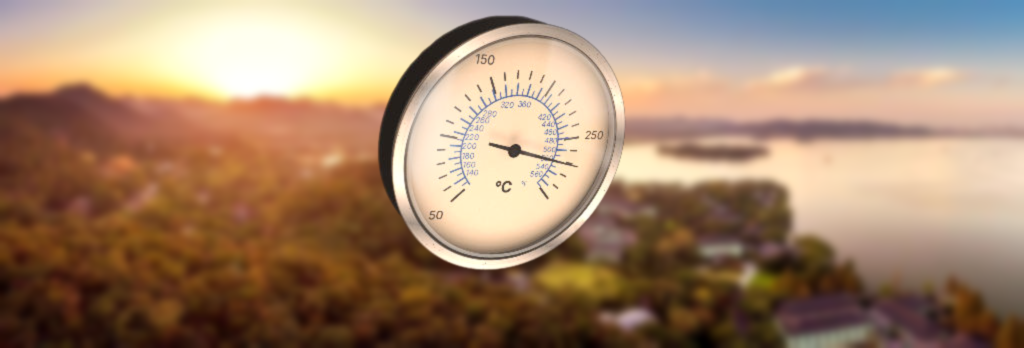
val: 270 °C
